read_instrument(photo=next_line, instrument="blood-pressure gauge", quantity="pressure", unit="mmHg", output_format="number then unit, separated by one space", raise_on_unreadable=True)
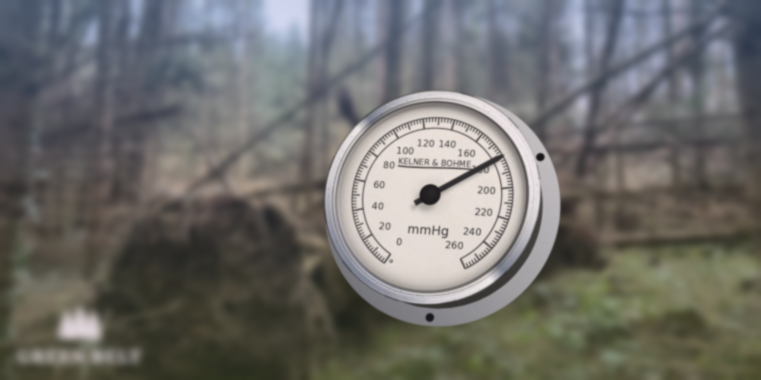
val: 180 mmHg
